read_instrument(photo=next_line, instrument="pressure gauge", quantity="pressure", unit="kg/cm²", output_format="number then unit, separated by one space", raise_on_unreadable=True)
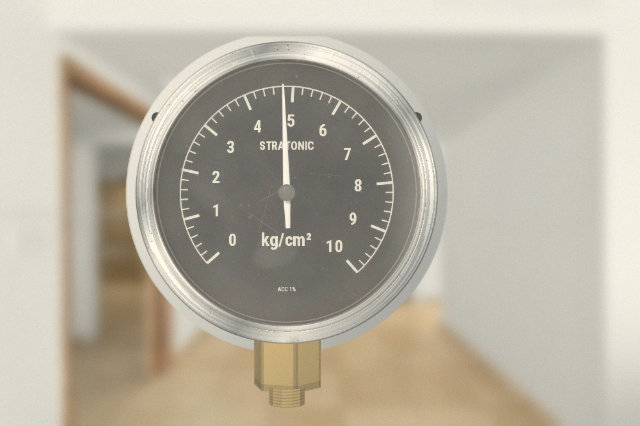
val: 4.8 kg/cm²
